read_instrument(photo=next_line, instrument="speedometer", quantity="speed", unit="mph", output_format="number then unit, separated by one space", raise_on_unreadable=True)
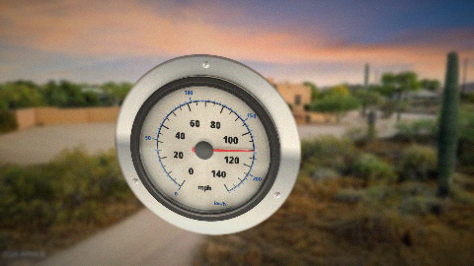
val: 110 mph
